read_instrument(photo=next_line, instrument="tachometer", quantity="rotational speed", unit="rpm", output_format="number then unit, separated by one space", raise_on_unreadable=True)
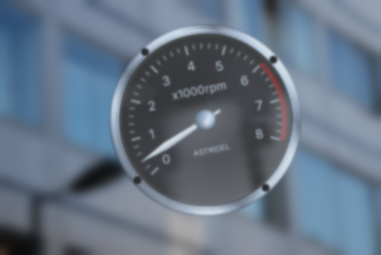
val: 400 rpm
